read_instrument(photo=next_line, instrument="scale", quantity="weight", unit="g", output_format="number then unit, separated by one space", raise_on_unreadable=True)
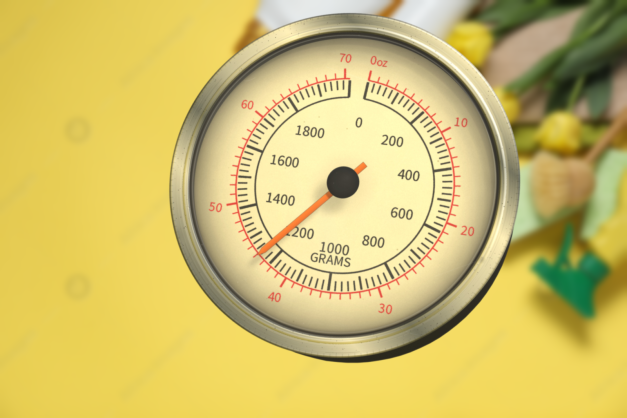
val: 1240 g
